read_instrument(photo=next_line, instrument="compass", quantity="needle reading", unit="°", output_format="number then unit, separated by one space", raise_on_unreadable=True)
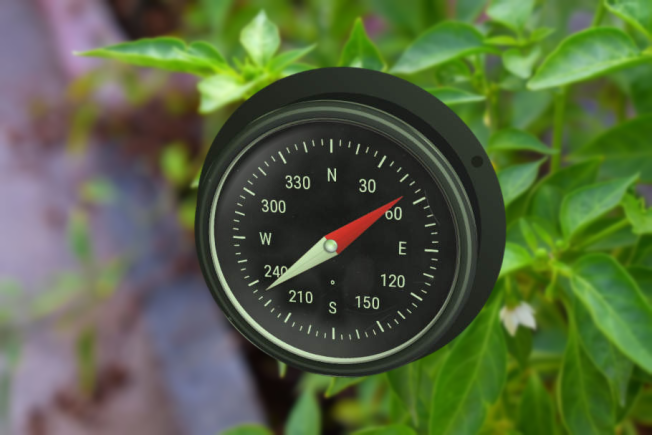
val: 52.5 °
